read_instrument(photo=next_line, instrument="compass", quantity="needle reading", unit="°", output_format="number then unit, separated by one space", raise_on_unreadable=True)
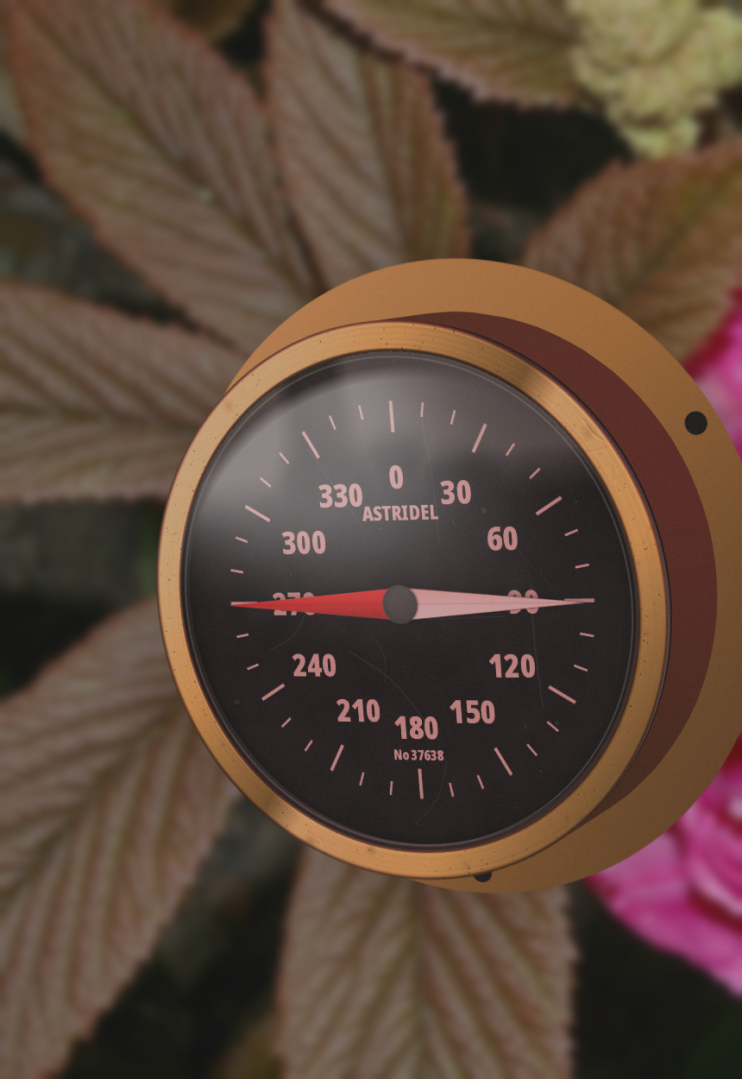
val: 270 °
